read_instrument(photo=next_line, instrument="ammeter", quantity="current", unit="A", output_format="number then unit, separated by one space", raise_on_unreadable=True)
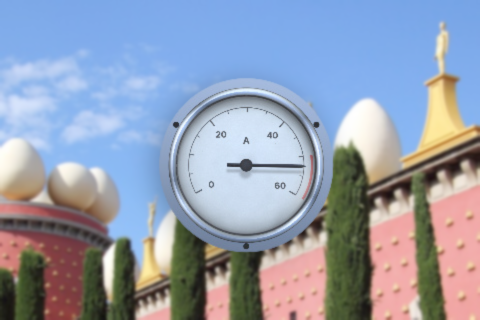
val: 52.5 A
